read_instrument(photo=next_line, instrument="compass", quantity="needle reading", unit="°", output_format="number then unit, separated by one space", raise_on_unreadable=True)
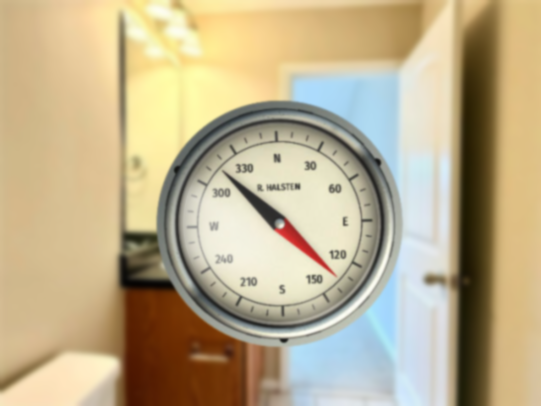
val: 135 °
